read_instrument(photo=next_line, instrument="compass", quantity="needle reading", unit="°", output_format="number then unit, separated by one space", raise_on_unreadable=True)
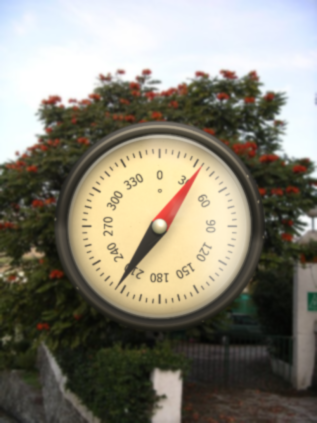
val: 35 °
